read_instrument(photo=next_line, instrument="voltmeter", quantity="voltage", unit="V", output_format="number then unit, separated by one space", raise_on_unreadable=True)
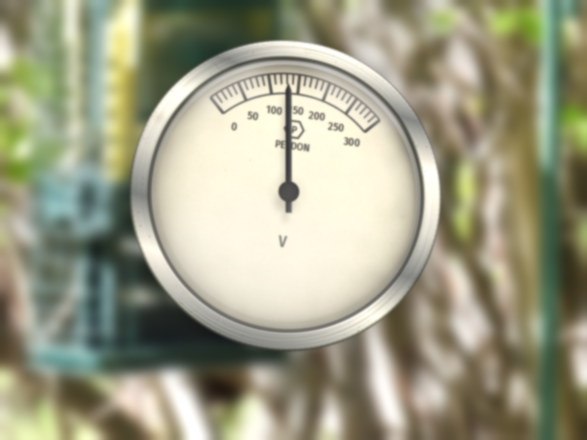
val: 130 V
